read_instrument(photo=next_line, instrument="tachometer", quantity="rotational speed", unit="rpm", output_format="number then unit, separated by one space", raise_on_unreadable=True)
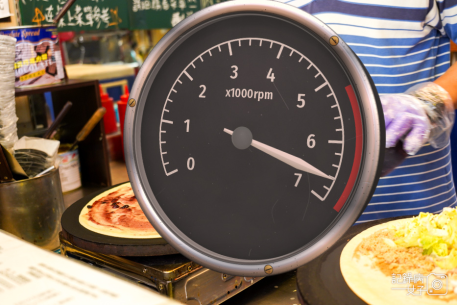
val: 6600 rpm
